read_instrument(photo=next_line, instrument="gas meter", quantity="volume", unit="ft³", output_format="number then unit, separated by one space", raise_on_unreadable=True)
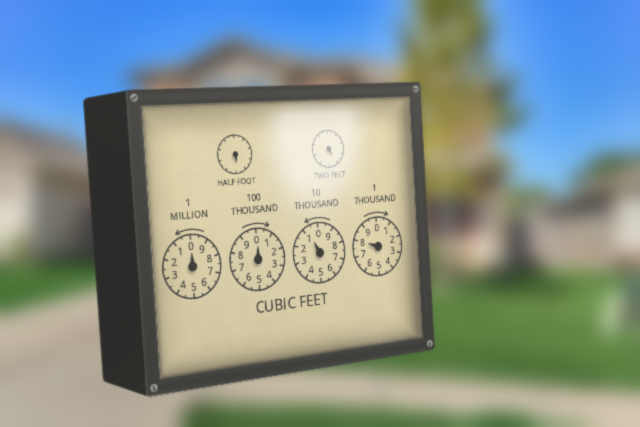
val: 800 ft³
